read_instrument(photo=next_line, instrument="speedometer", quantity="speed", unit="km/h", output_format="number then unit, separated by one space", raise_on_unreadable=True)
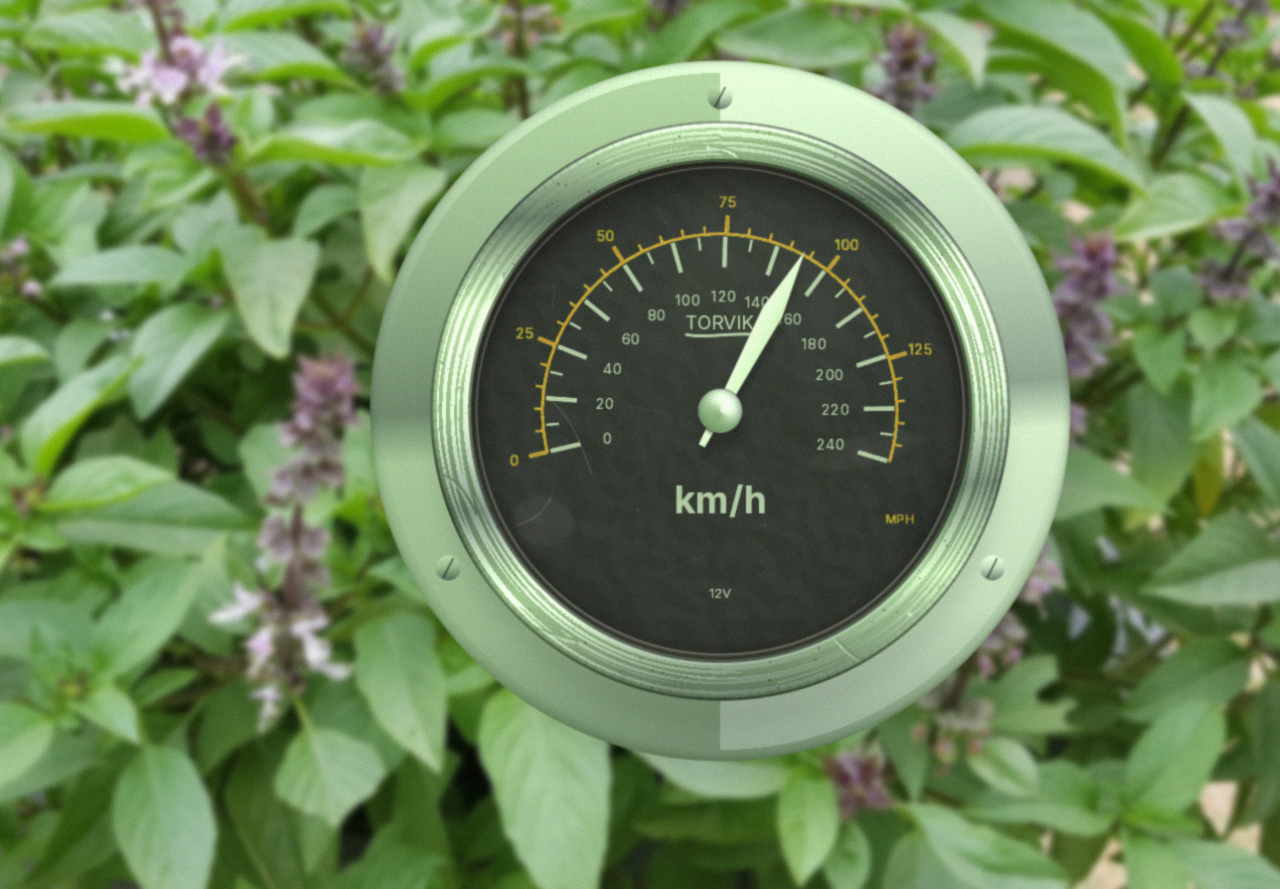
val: 150 km/h
